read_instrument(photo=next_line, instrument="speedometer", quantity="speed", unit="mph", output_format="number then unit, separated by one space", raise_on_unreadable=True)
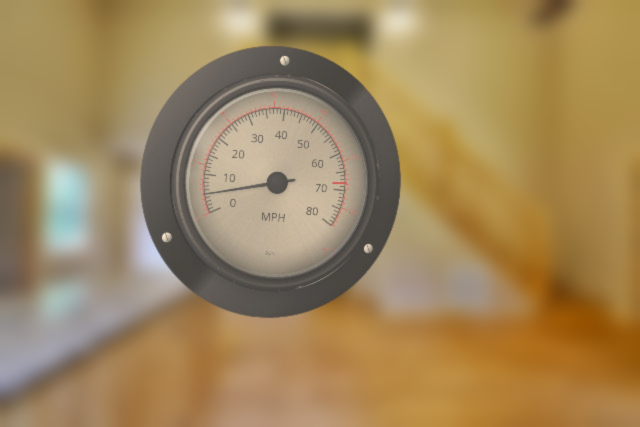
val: 5 mph
